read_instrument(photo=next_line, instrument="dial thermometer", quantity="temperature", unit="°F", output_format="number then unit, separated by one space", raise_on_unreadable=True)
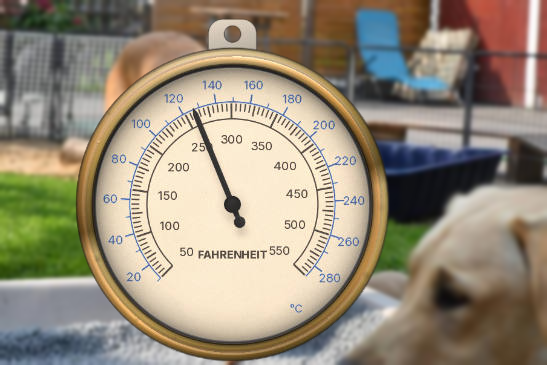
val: 260 °F
